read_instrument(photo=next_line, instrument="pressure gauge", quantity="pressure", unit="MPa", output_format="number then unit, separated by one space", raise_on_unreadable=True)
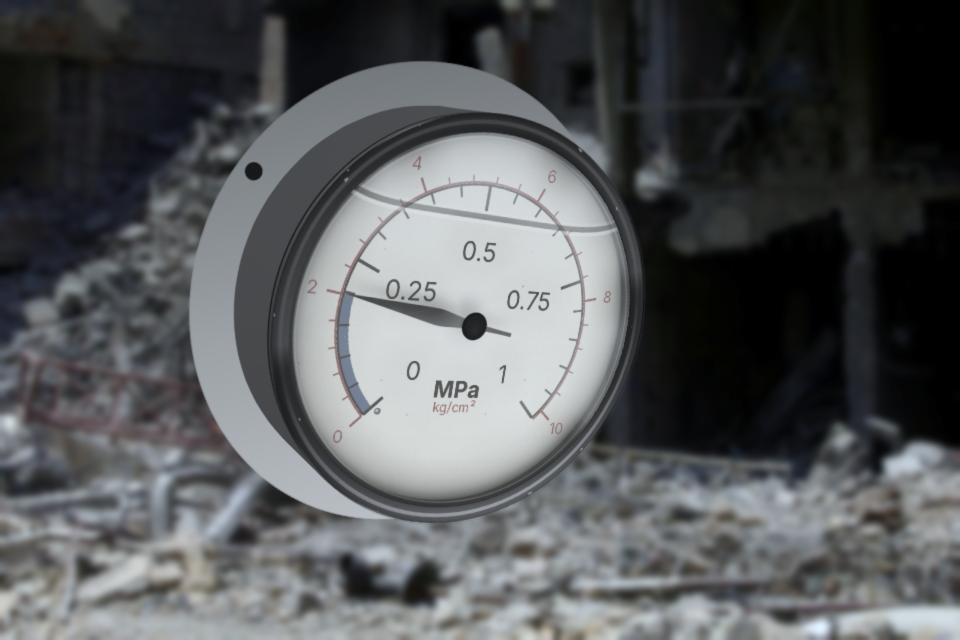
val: 0.2 MPa
